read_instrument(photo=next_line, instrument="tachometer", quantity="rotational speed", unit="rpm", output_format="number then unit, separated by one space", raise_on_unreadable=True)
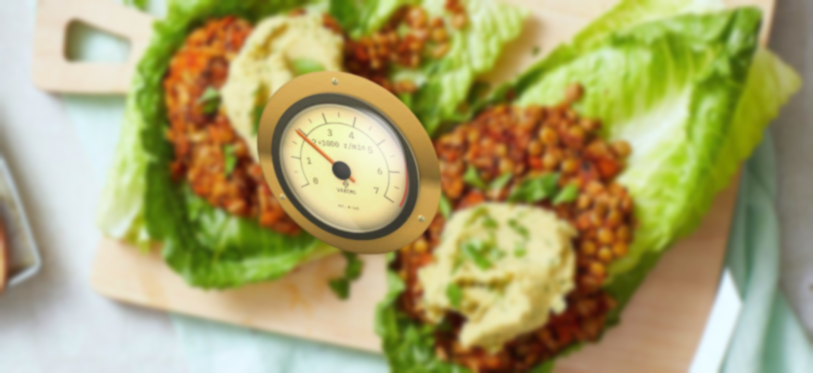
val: 2000 rpm
